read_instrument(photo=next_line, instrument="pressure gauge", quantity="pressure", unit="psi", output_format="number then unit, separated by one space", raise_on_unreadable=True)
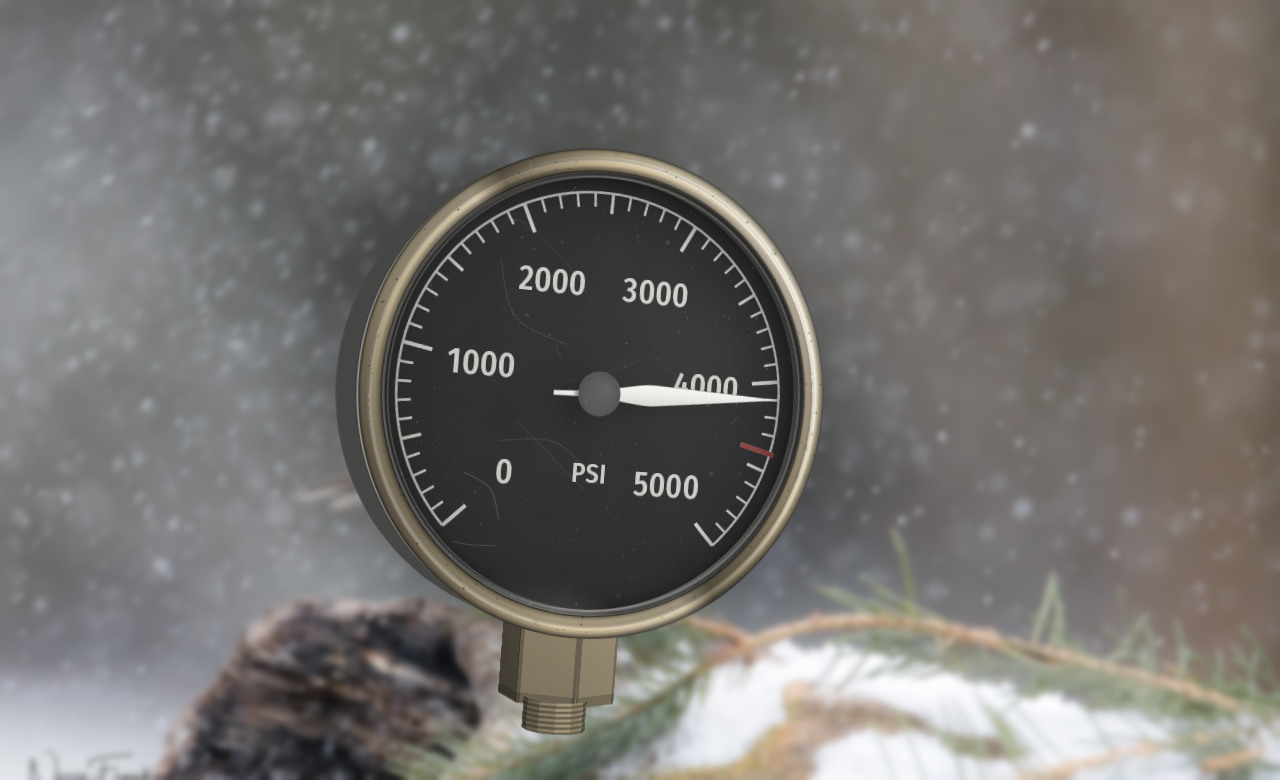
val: 4100 psi
